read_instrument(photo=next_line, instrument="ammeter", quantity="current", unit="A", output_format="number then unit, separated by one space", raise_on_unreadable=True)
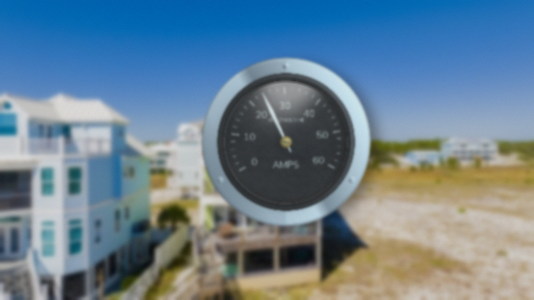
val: 24 A
